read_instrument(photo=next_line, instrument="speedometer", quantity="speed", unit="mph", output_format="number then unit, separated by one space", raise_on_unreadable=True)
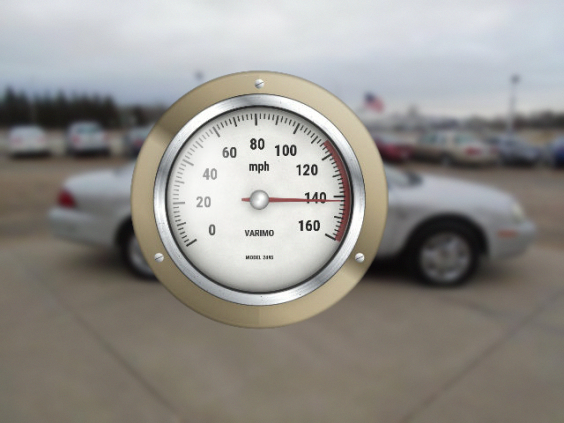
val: 142 mph
